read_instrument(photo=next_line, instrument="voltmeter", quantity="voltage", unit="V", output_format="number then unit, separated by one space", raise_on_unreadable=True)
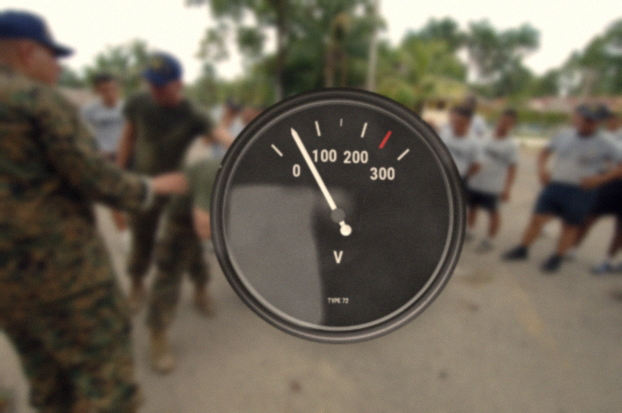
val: 50 V
